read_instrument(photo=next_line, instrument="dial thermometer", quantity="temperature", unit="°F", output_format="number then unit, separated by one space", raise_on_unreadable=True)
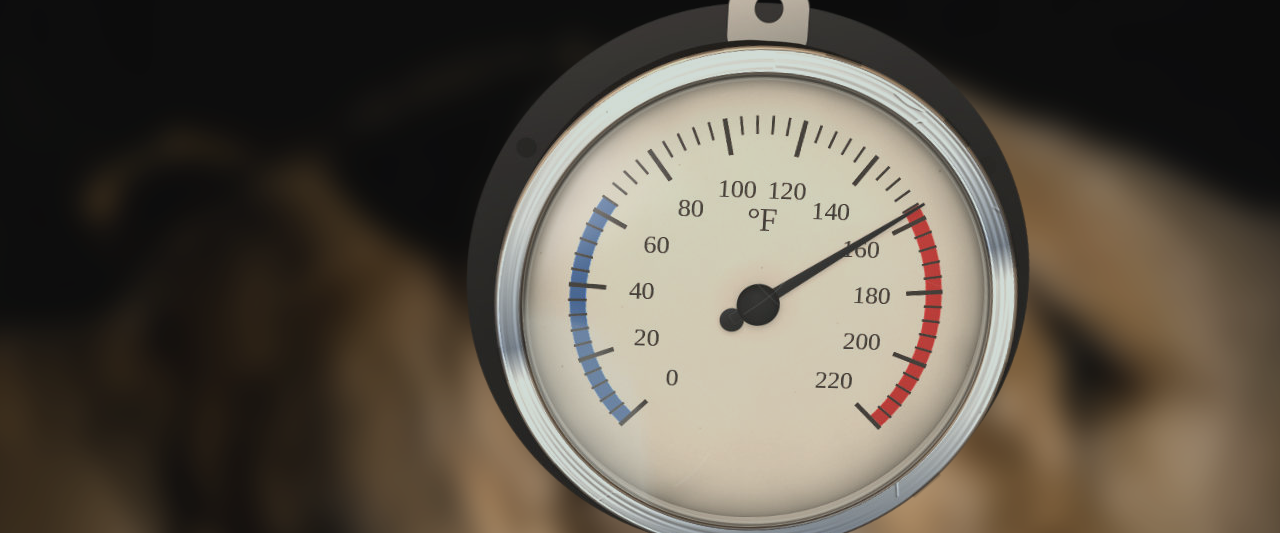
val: 156 °F
